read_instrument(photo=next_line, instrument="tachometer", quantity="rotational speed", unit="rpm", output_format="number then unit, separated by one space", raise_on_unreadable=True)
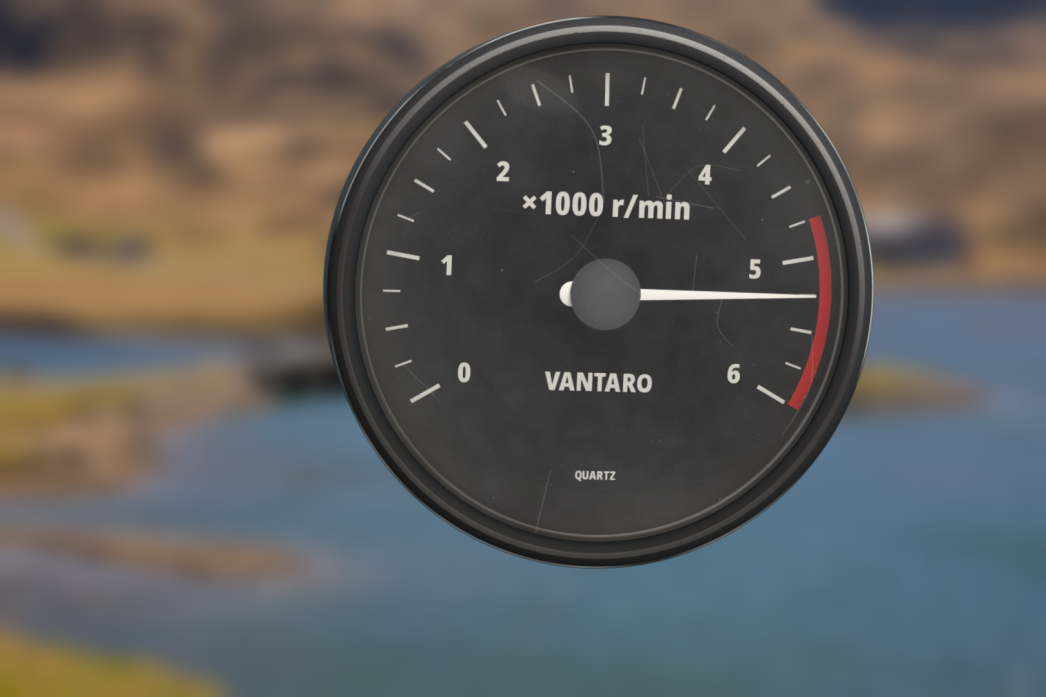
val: 5250 rpm
